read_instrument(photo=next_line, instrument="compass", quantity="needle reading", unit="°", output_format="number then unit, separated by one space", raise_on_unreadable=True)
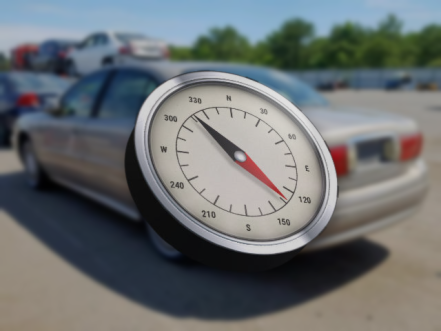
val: 135 °
